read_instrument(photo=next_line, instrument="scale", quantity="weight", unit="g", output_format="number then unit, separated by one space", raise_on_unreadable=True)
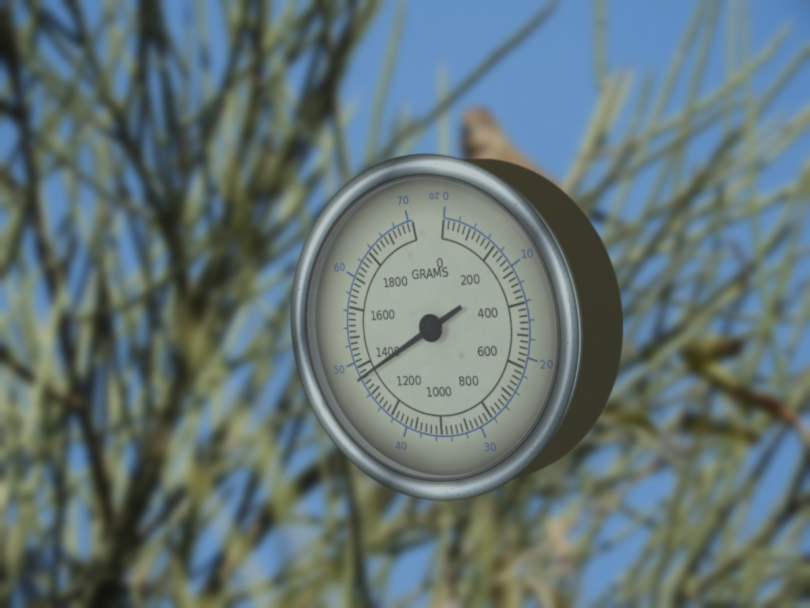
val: 1360 g
